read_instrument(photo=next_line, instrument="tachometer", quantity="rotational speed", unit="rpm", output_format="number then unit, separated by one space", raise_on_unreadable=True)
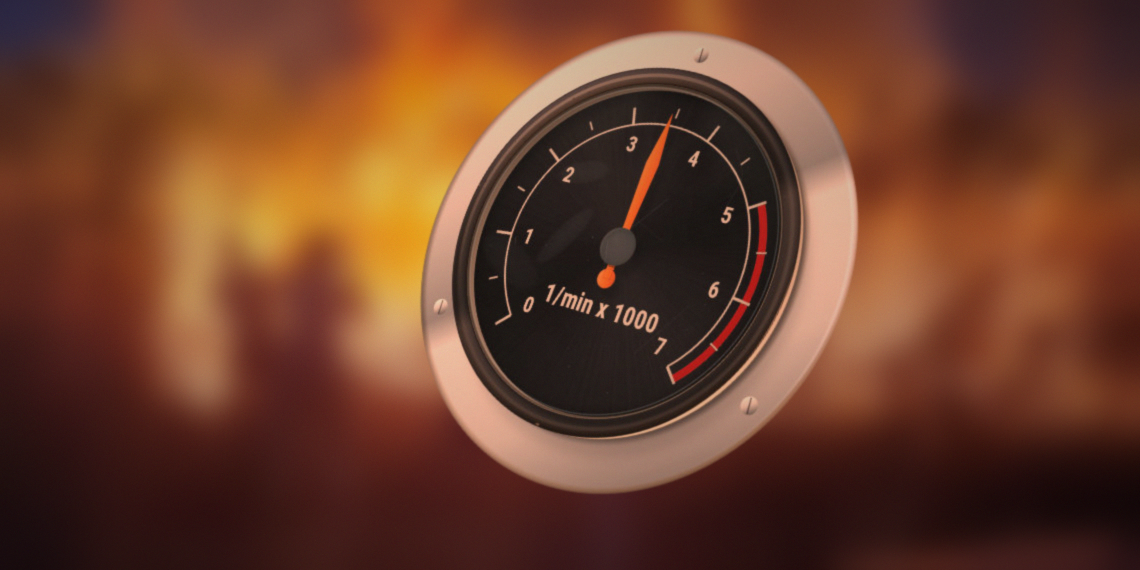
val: 3500 rpm
